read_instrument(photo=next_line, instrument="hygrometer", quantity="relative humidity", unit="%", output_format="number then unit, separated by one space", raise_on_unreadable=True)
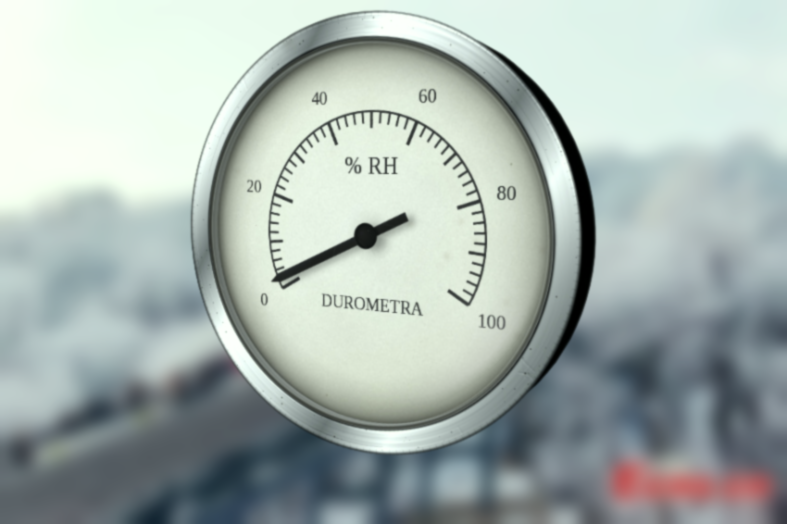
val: 2 %
